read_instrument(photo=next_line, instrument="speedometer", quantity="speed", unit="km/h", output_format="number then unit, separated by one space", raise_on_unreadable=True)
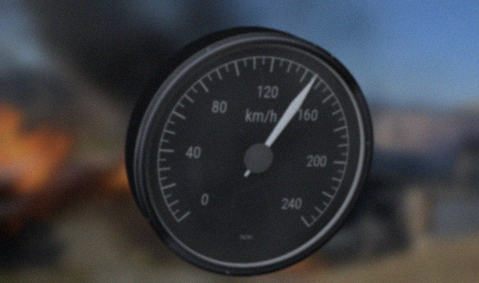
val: 145 km/h
